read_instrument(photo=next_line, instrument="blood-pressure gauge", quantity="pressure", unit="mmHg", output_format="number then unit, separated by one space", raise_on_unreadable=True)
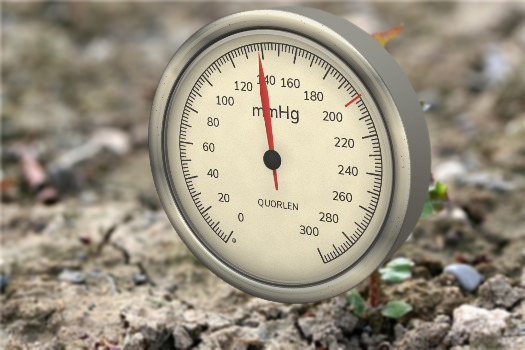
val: 140 mmHg
